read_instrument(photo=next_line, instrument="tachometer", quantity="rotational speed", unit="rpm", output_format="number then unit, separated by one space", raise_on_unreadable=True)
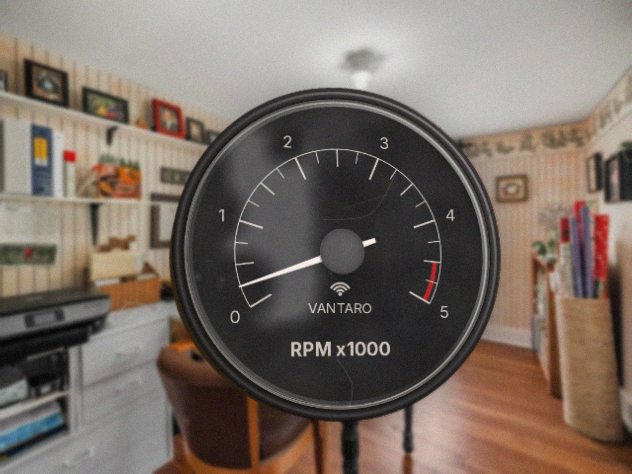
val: 250 rpm
